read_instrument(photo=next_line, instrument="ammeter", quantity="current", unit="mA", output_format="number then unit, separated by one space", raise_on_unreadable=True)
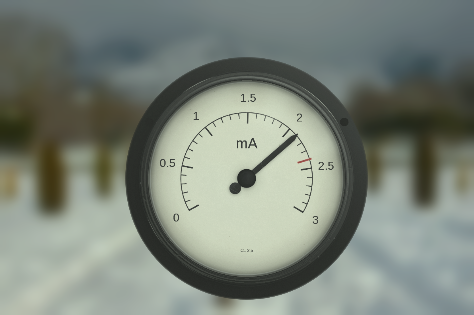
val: 2.1 mA
